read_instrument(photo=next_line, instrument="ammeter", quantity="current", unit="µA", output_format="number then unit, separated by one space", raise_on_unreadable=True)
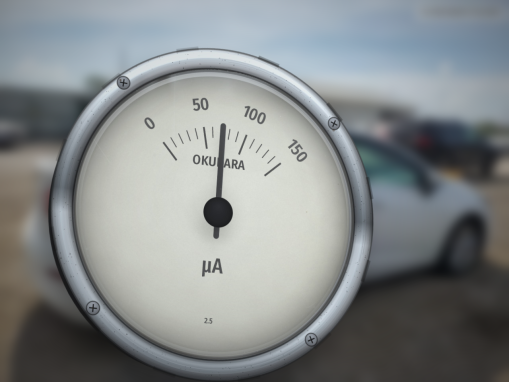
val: 70 µA
